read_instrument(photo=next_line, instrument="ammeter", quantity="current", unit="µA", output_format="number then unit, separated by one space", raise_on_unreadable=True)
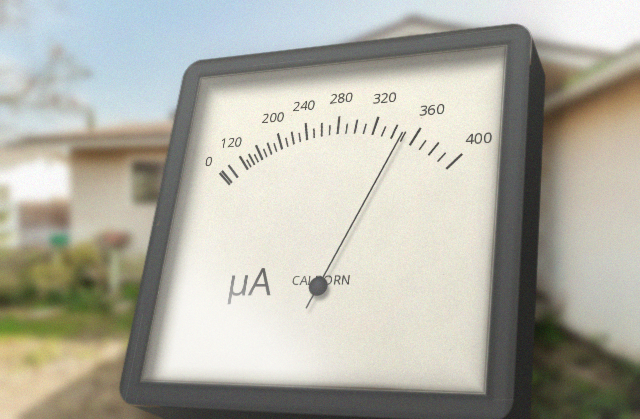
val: 350 µA
